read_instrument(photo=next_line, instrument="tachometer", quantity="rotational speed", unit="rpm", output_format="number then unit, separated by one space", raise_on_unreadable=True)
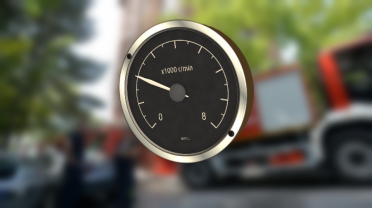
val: 2000 rpm
